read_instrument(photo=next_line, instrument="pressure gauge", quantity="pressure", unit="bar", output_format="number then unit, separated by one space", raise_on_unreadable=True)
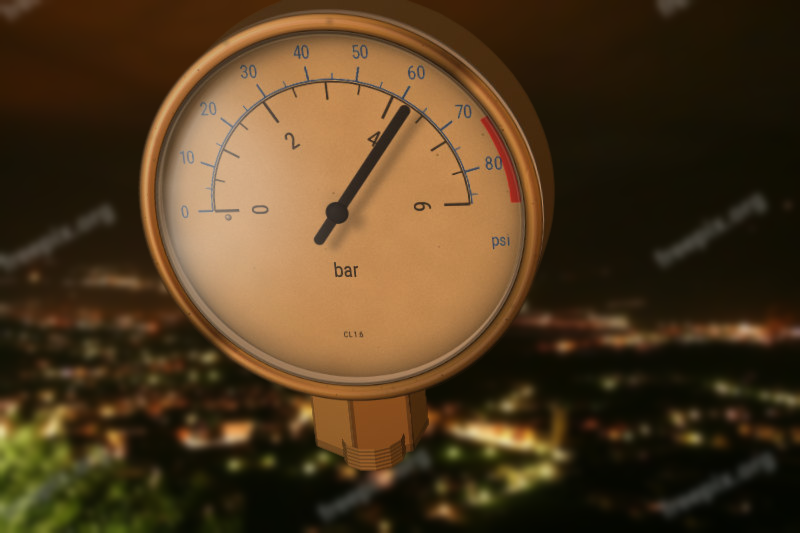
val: 4.25 bar
